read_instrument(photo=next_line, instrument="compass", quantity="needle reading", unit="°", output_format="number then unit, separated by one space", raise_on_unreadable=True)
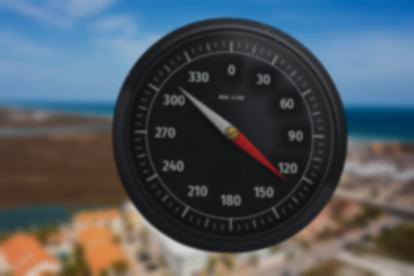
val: 130 °
